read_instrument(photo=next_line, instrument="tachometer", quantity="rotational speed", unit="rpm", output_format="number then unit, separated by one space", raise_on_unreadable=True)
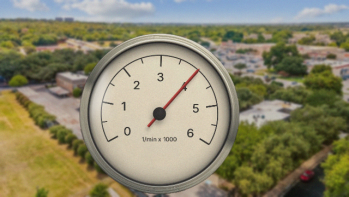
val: 4000 rpm
